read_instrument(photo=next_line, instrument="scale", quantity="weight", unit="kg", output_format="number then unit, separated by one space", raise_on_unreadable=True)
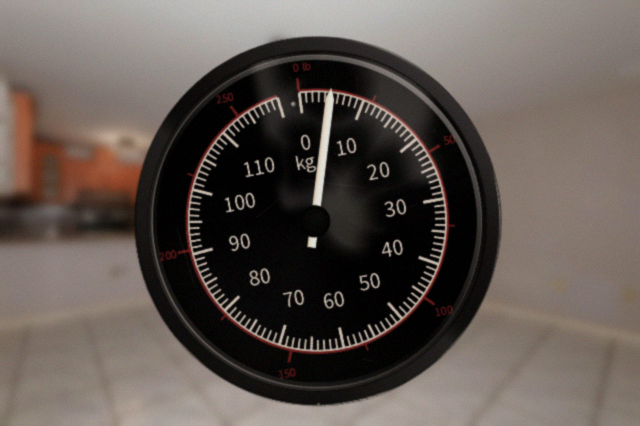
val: 5 kg
